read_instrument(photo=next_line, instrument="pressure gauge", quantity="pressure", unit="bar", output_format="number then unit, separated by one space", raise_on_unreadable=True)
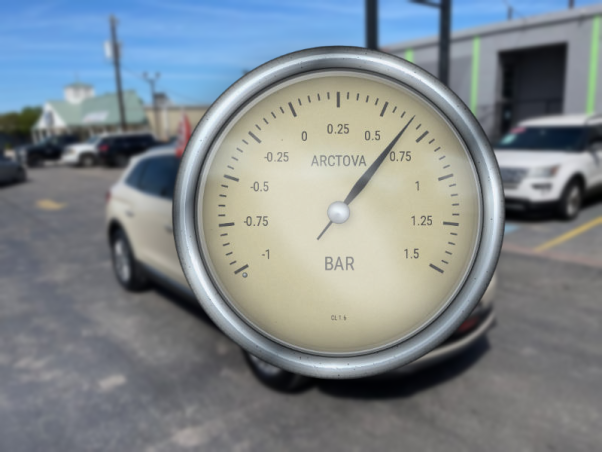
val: 0.65 bar
